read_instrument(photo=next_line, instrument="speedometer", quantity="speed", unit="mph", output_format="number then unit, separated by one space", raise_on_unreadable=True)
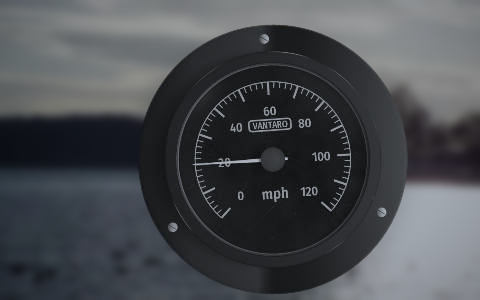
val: 20 mph
